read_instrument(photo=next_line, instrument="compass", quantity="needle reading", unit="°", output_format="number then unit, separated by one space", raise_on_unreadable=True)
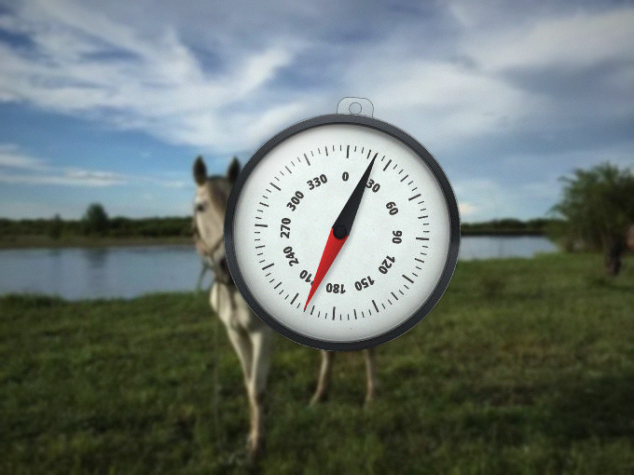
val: 200 °
